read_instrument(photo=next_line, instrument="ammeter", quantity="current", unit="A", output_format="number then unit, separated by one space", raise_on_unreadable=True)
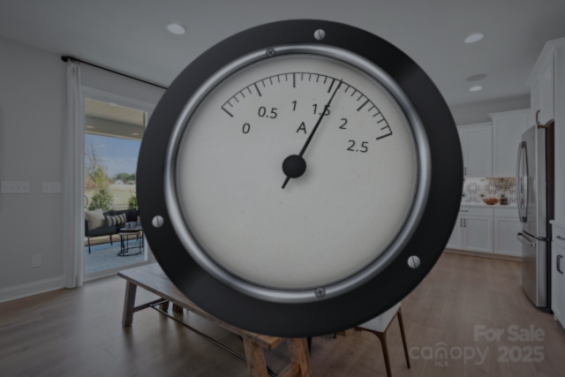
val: 1.6 A
